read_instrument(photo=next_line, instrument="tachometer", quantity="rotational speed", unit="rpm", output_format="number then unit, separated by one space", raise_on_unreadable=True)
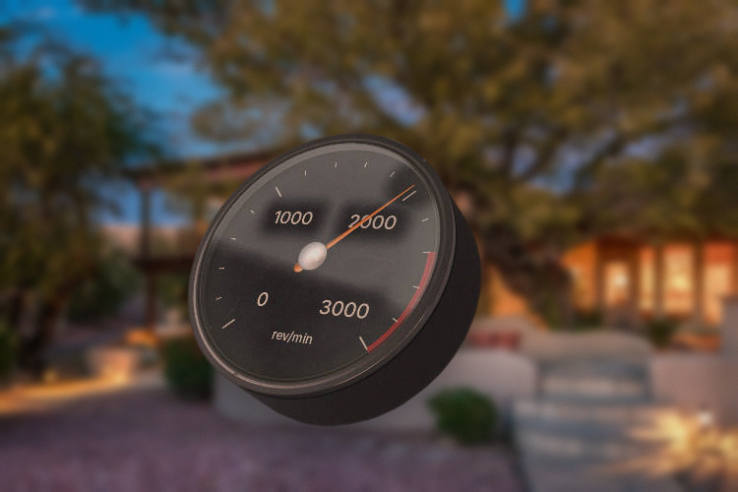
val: 2000 rpm
